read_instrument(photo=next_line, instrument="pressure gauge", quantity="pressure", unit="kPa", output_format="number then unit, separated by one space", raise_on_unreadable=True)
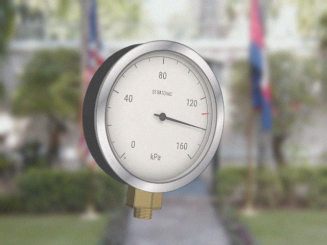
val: 140 kPa
